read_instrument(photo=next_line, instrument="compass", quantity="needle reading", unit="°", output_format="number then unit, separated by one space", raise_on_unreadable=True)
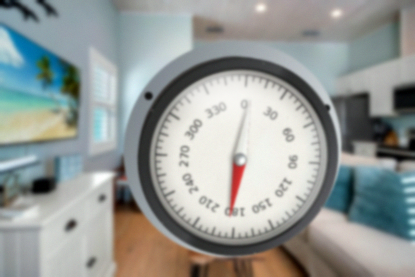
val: 185 °
